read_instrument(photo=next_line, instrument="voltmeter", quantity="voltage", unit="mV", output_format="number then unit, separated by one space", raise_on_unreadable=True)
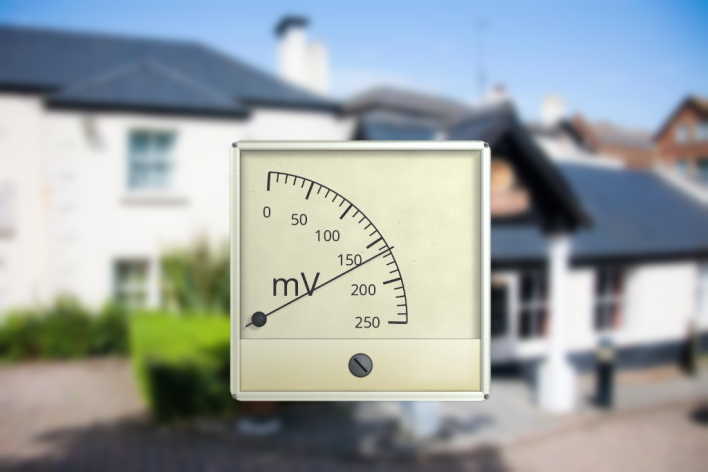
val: 165 mV
